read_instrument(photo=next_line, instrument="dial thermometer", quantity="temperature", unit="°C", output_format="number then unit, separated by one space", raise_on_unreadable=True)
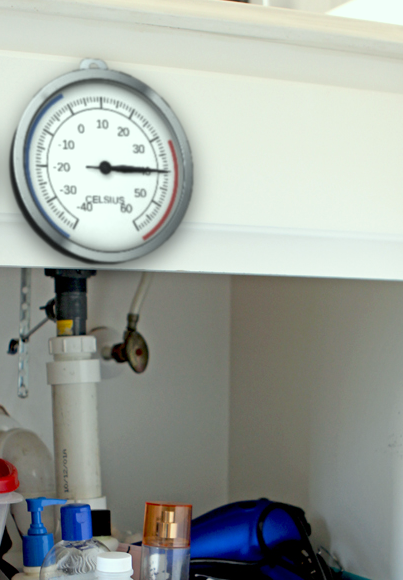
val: 40 °C
